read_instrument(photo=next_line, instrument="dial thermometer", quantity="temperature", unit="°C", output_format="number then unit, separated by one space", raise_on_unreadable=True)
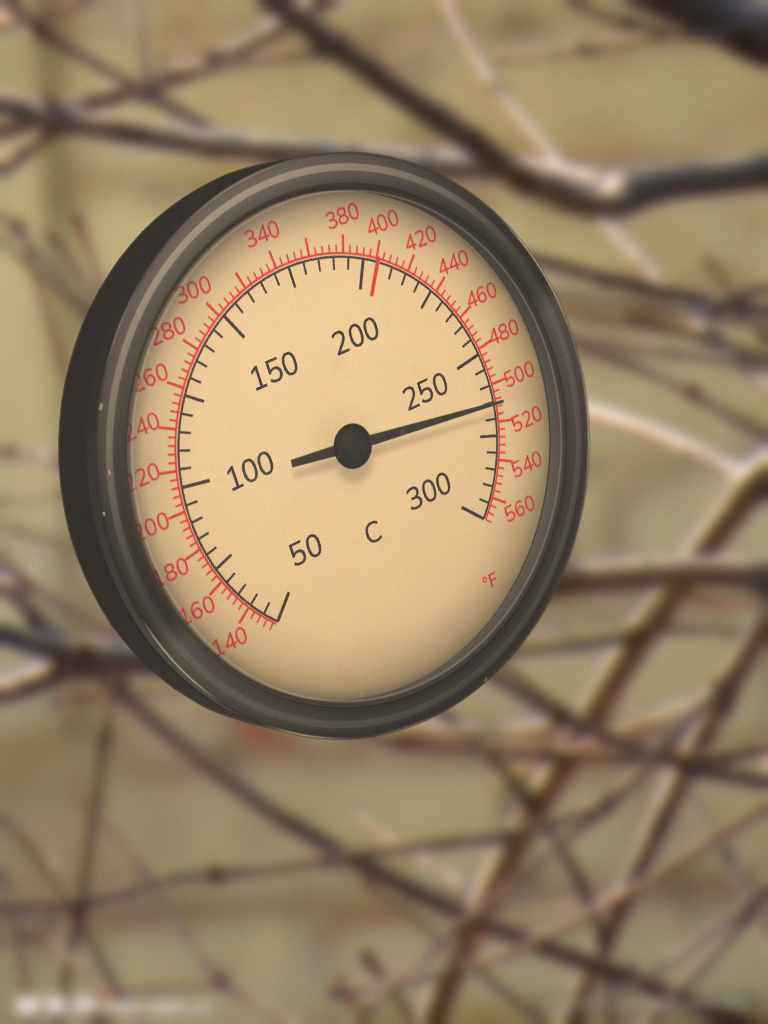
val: 265 °C
